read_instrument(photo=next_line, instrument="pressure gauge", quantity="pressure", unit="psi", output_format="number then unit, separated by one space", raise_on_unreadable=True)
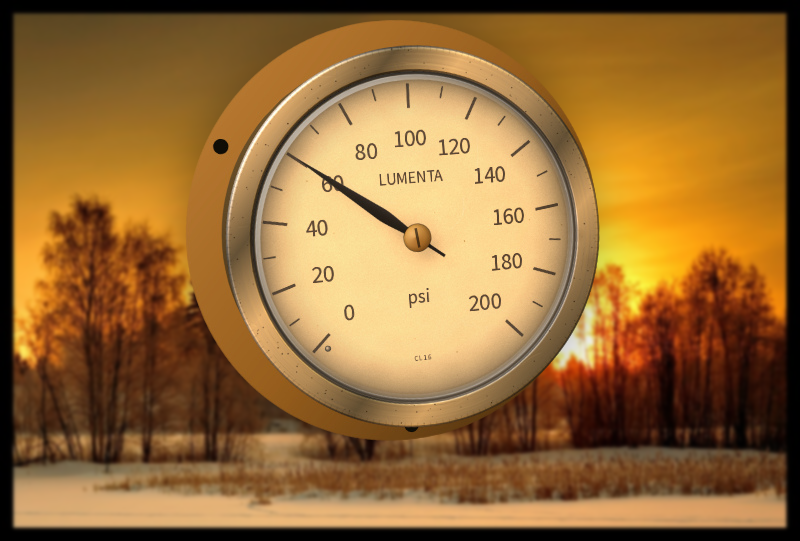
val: 60 psi
